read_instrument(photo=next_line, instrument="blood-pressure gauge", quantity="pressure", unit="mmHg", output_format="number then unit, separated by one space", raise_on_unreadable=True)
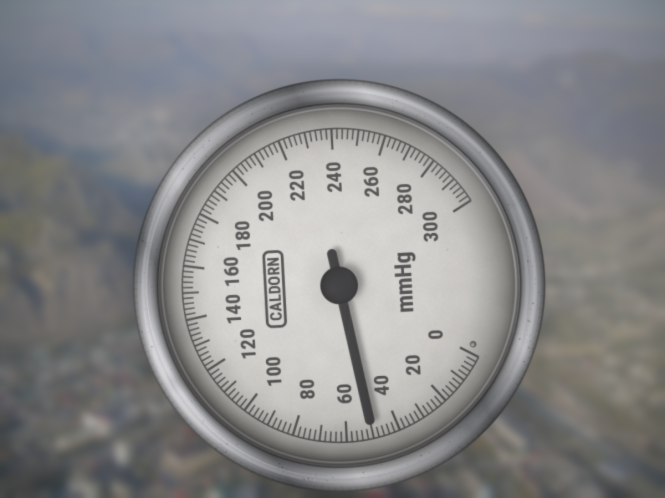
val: 50 mmHg
